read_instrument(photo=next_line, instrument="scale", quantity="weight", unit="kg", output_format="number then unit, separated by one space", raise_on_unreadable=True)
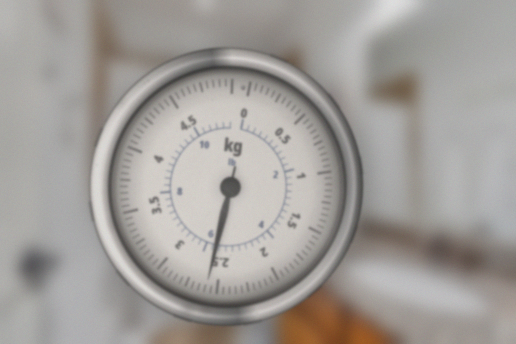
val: 2.6 kg
